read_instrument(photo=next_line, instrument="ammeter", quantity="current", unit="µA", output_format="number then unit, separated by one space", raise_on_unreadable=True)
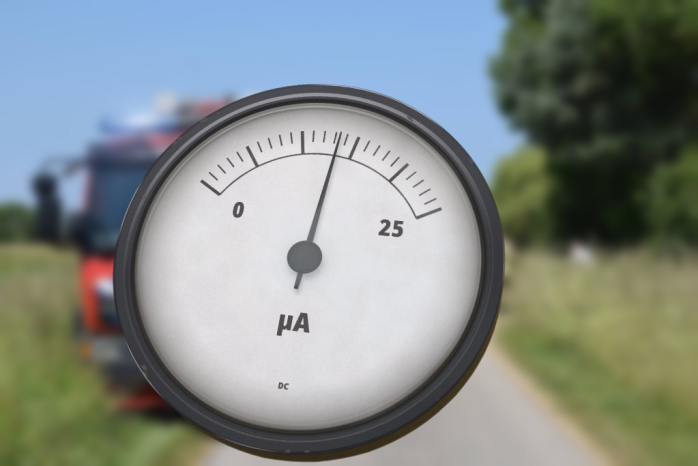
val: 13.5 µA
